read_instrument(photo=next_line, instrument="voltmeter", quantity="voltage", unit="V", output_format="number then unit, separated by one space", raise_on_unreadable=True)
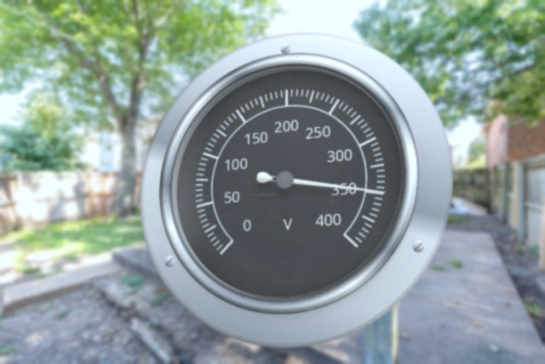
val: 350 V
